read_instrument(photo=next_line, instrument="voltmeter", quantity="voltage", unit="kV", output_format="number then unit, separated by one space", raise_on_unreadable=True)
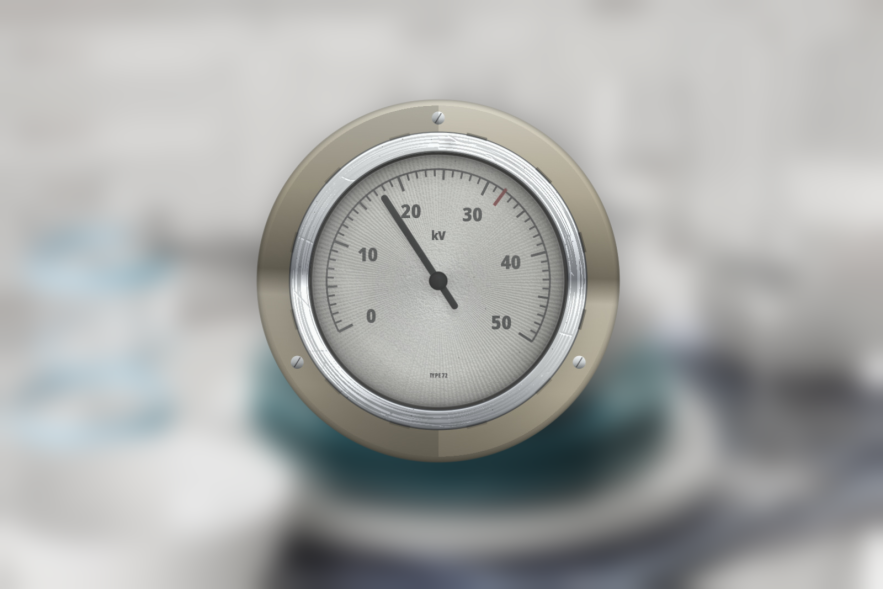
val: 17.5 kV
